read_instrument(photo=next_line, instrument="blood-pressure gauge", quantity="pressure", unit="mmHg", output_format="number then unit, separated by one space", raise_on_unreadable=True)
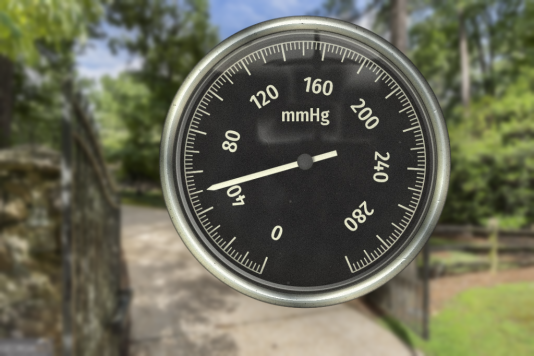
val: 50 mmHg
